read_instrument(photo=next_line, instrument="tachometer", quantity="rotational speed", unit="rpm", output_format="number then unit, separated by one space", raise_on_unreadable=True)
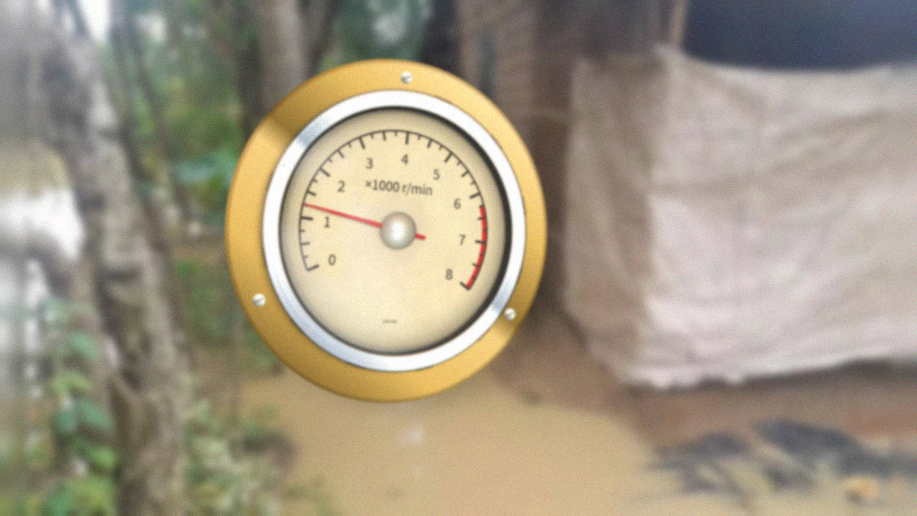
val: 1250 rpm
